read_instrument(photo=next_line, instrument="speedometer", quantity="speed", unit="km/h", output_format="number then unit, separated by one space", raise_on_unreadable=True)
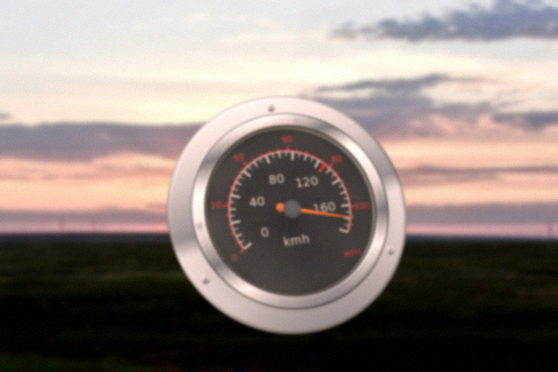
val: 170 km/h
